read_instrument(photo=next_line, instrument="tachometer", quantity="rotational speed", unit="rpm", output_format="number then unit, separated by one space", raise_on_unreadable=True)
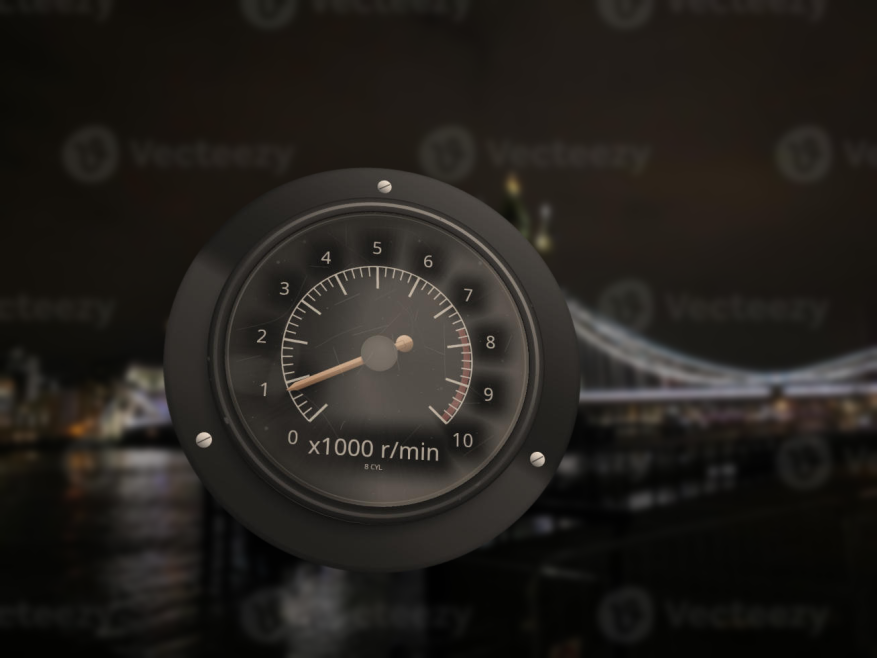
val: 800 rpm
